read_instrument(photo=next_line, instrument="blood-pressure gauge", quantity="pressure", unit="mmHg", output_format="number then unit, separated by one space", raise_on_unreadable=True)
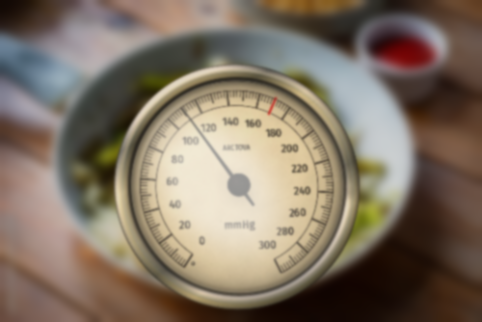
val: 110 mmHg
